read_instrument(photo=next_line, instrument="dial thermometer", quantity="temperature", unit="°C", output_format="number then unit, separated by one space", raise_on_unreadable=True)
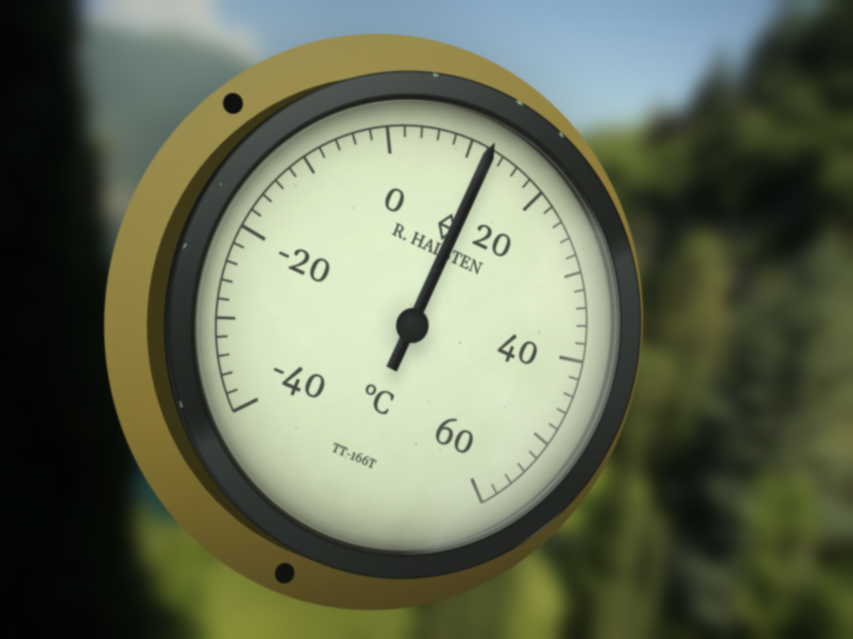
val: 12 °C
